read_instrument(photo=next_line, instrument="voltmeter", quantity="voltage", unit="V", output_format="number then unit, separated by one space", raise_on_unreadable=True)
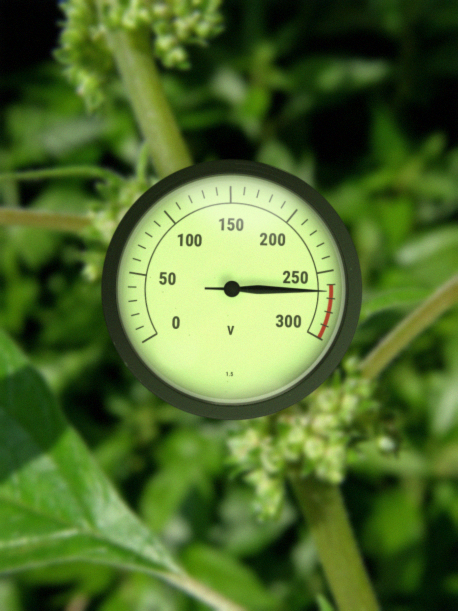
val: 265 V
